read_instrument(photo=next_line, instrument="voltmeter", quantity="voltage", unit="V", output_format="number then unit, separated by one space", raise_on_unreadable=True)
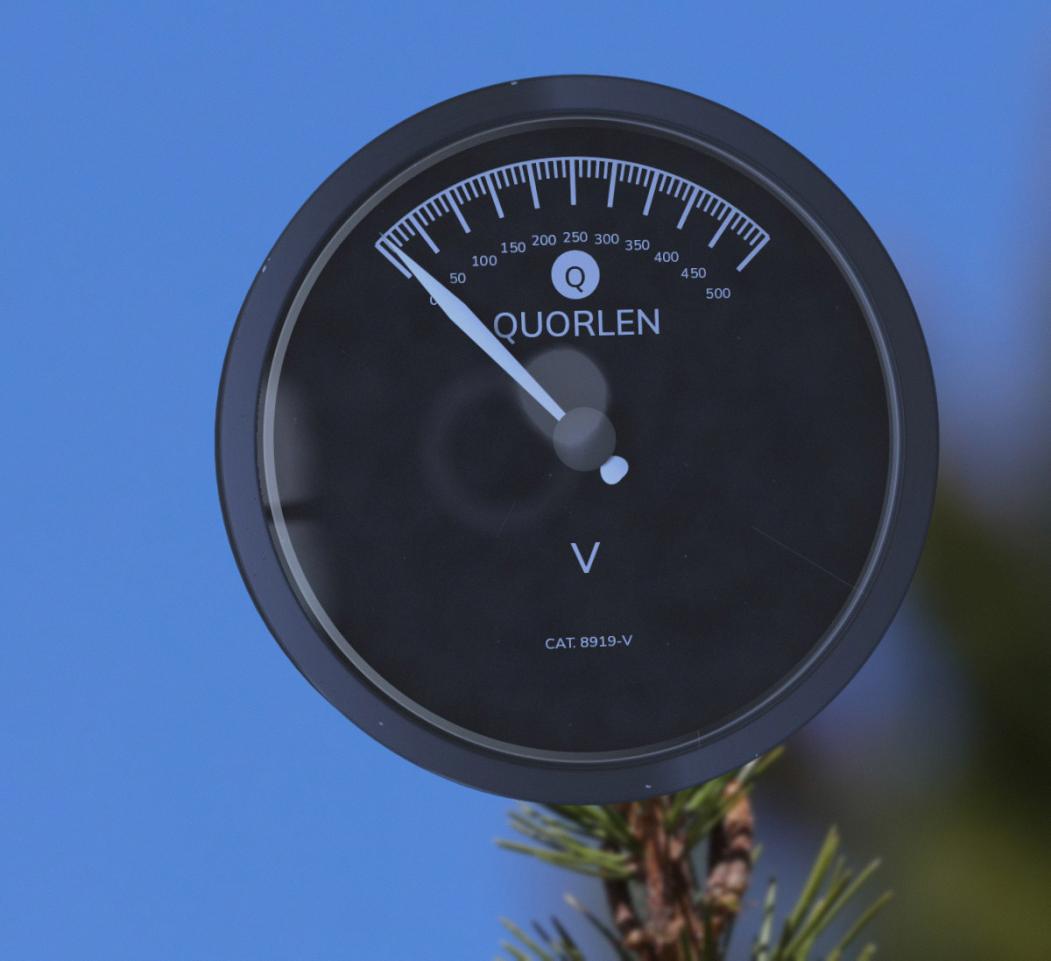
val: 10 V
